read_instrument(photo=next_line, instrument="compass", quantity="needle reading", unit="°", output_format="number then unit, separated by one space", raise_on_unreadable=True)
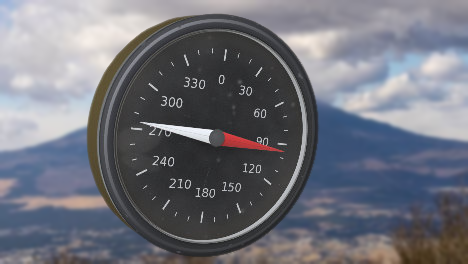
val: 95 °
